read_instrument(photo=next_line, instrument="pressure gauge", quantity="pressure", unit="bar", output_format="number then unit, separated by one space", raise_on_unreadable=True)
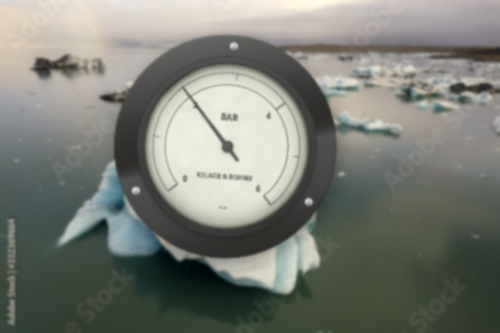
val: 2 bar
